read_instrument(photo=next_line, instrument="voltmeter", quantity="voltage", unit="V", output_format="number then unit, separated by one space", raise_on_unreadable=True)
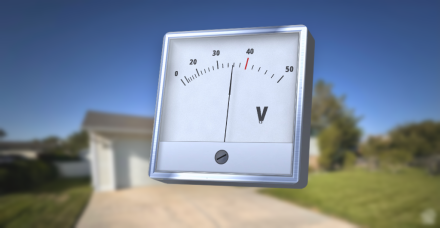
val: 36 V
